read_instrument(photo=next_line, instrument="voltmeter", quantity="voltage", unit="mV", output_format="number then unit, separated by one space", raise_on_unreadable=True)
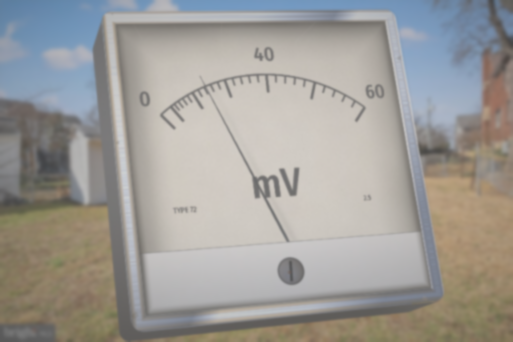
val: 24 mV
